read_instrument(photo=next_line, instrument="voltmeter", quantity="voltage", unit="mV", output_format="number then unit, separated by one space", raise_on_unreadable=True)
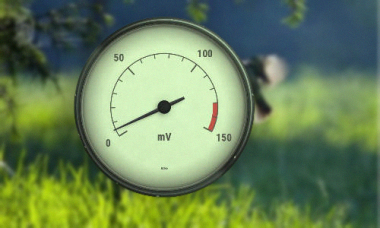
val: 5 mV
